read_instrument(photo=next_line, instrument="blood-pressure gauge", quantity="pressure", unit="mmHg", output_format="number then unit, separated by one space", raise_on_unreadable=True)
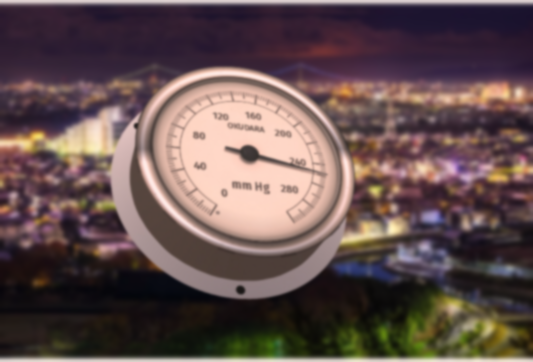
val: 250 mmHg
